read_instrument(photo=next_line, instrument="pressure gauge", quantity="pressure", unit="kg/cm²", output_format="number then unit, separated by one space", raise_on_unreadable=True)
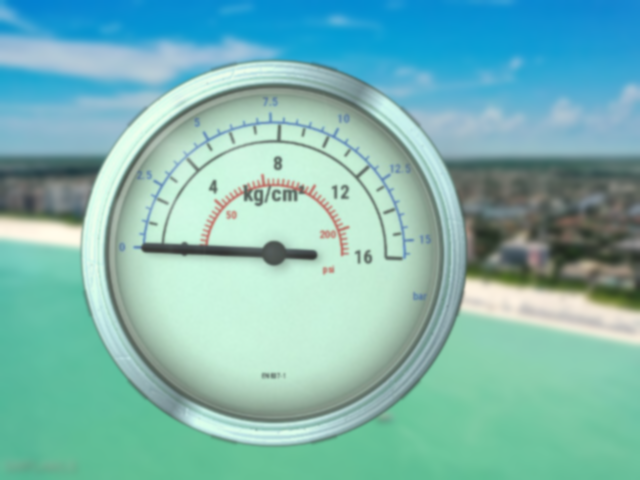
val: 0 kg/cm²
